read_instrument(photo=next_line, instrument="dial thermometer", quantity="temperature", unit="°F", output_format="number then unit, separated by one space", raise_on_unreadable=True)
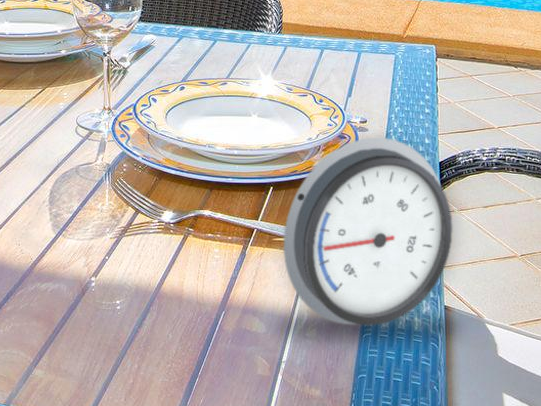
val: -10 °F
